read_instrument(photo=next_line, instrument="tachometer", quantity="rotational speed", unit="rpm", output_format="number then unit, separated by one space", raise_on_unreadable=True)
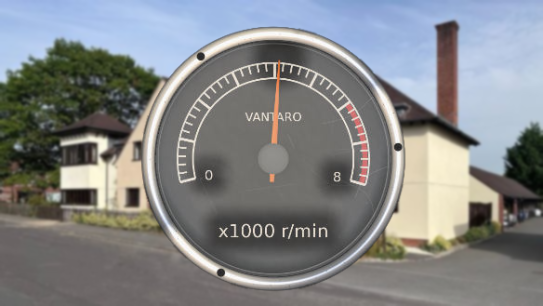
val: 4100 rpm
